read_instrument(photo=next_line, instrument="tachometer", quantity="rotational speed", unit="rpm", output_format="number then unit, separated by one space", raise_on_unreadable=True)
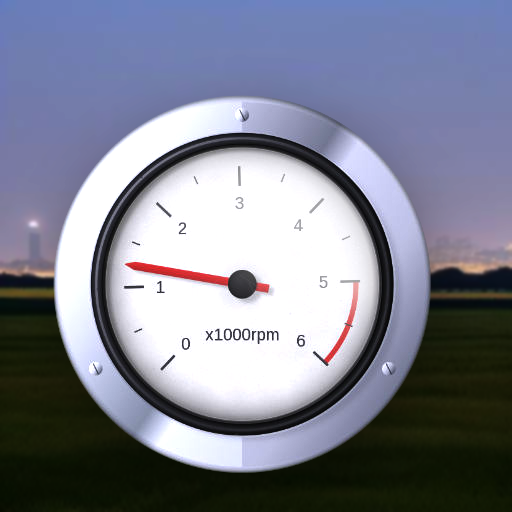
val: 1250 rpm
